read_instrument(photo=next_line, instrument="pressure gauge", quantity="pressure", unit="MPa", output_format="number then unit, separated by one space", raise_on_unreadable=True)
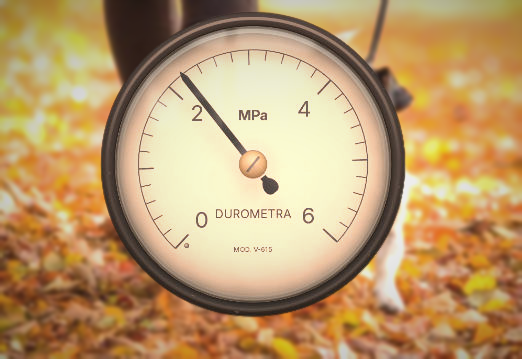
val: 2.2 MPa
